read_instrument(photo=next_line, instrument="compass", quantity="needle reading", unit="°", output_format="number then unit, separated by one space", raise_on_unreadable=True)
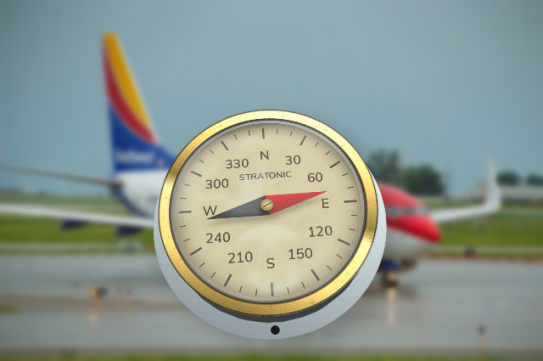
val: 80 °
